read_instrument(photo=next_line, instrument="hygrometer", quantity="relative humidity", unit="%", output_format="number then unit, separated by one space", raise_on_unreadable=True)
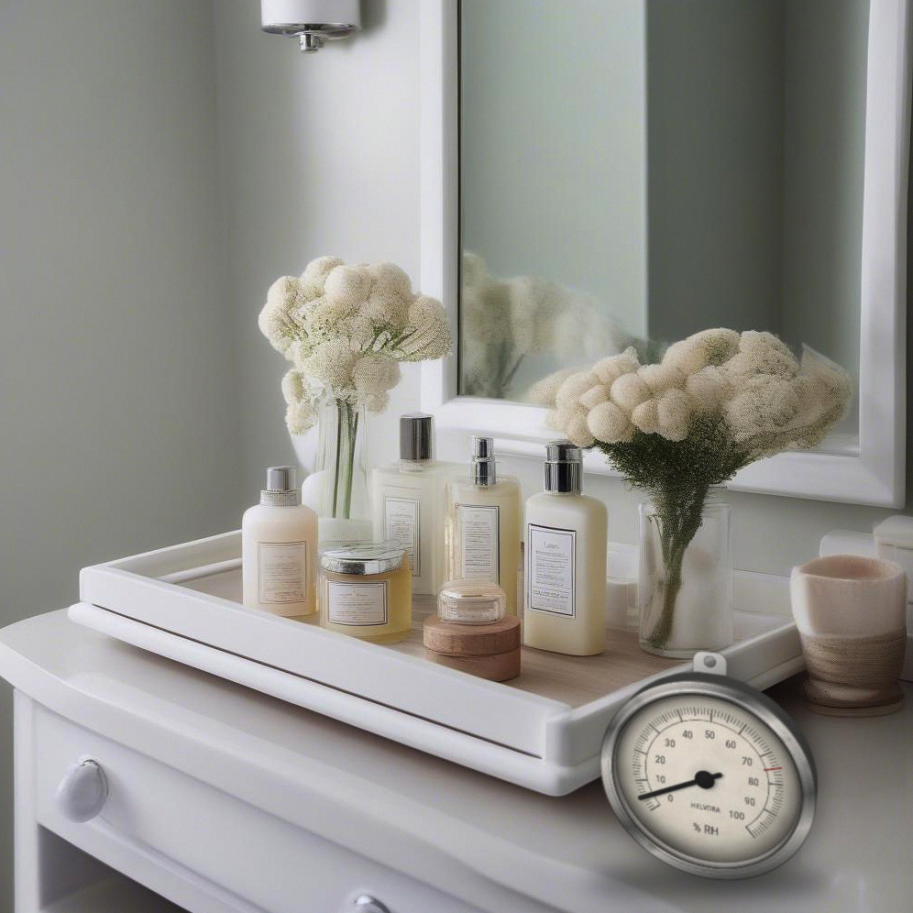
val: 5 %
